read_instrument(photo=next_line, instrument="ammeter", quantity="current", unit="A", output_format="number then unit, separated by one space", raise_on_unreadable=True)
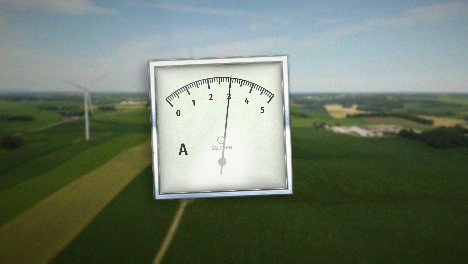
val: 3 A
